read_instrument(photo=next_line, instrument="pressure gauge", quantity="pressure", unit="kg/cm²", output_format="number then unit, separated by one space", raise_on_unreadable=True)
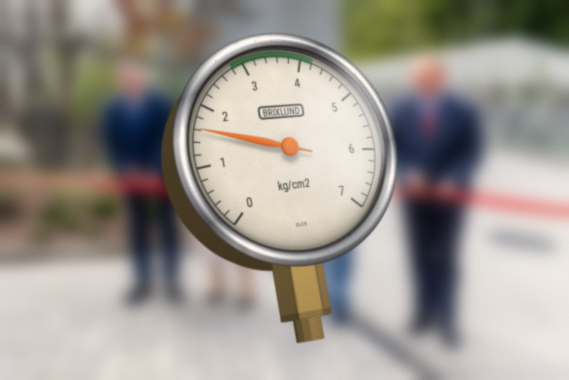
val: 1.6 kg/cm²
